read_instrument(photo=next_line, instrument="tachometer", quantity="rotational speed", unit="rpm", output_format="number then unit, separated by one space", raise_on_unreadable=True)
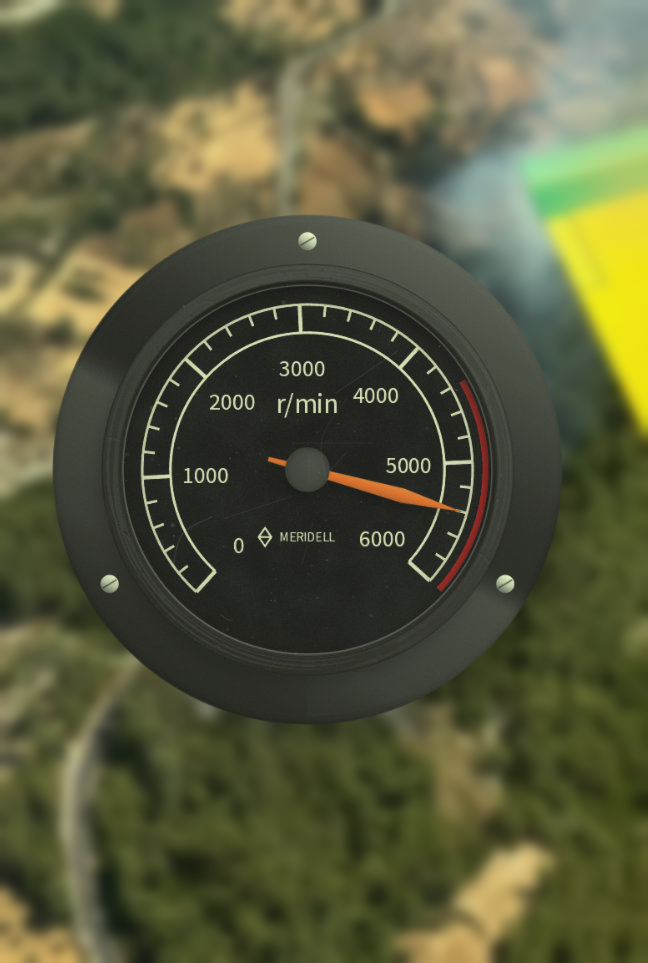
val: 5400 rpm
